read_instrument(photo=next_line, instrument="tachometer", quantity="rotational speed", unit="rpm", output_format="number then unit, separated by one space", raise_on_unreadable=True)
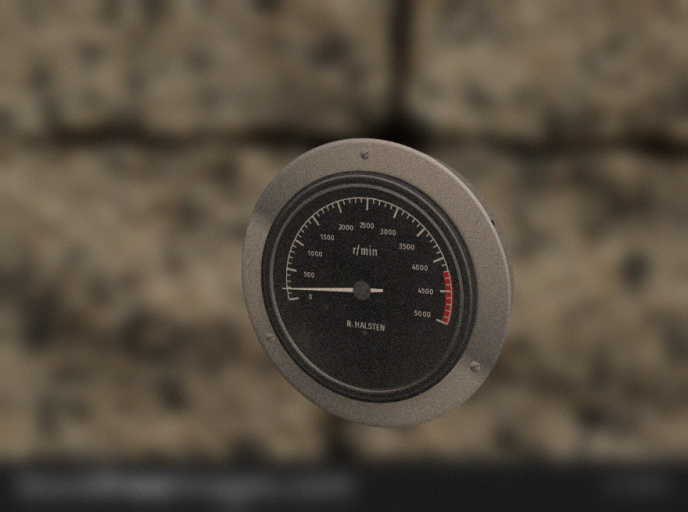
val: 200 rpm
